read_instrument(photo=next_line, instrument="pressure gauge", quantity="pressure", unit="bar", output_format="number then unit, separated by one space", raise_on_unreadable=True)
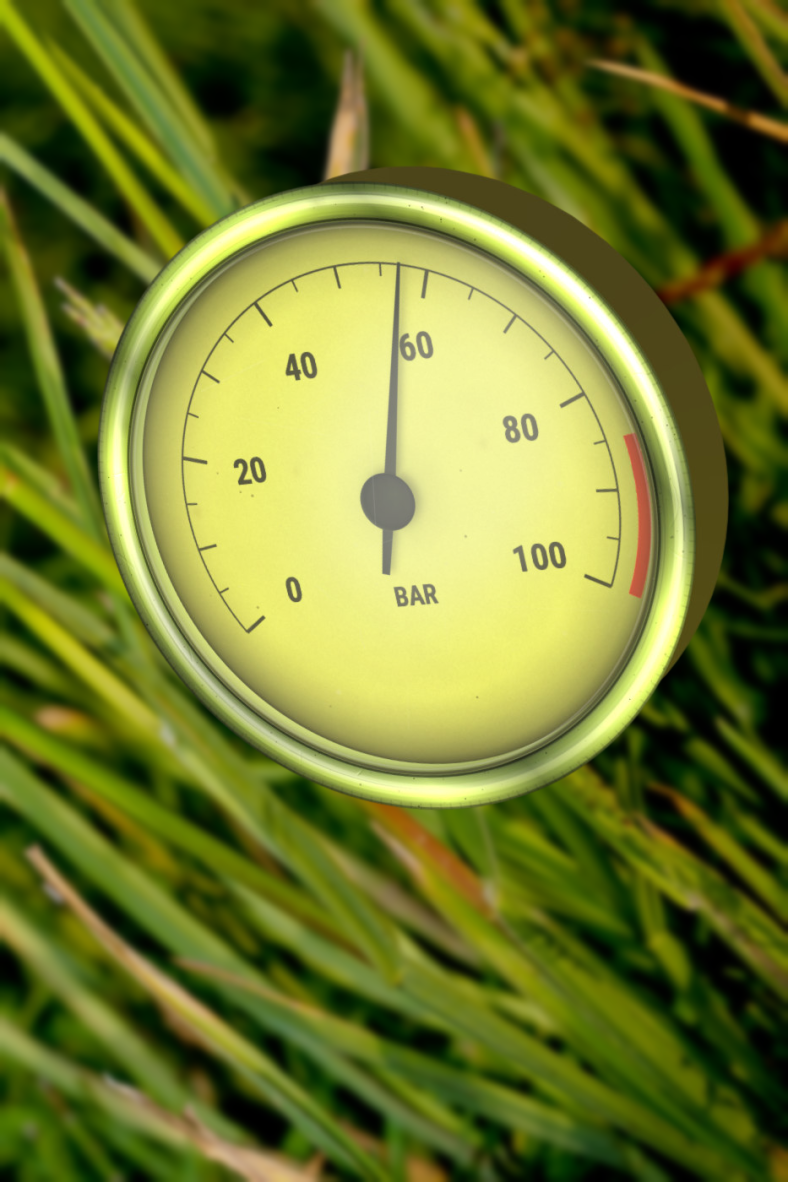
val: 57.5 bar
